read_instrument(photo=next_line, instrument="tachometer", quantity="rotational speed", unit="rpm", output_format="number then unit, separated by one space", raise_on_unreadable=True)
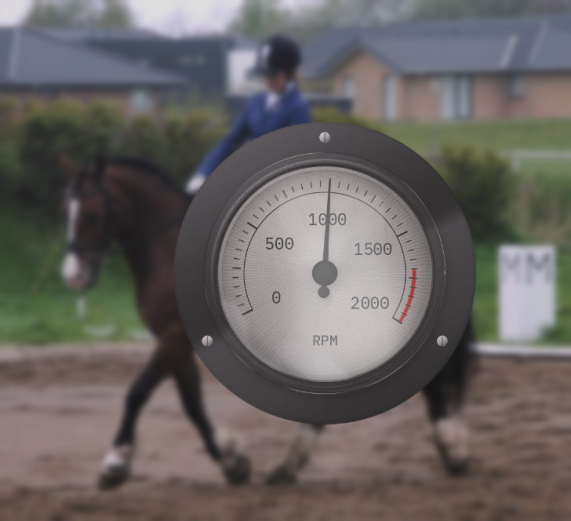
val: 1000 rpm
